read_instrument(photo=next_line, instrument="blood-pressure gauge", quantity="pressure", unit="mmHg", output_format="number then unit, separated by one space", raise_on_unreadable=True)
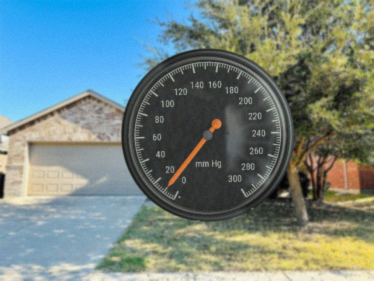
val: 10 mmHg
